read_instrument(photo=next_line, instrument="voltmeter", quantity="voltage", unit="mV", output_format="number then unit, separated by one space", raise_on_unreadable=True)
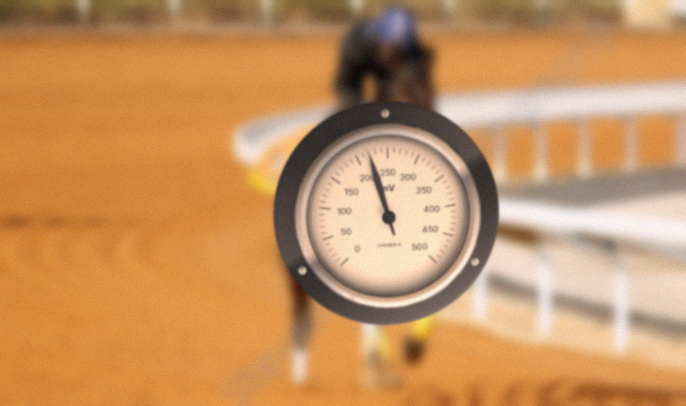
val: 220 mV
